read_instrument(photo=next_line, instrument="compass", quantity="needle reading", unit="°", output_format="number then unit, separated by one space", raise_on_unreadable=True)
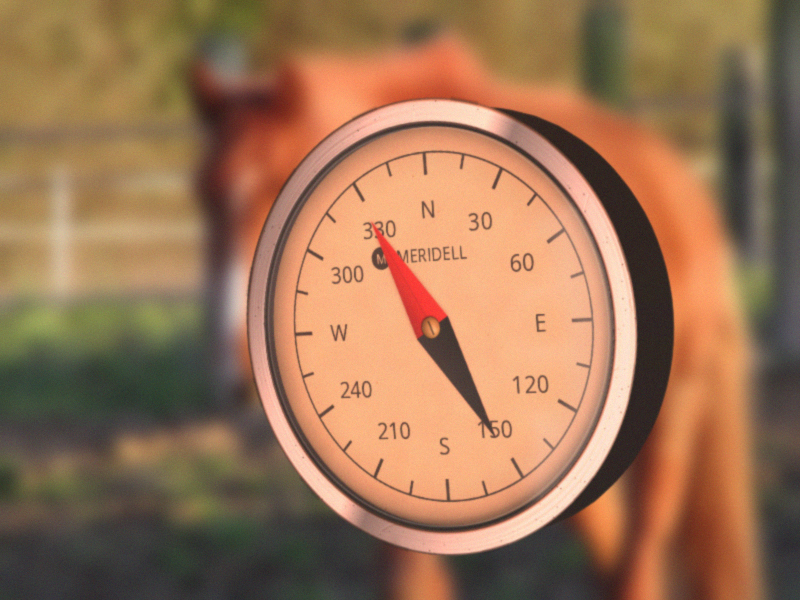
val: 330 °
